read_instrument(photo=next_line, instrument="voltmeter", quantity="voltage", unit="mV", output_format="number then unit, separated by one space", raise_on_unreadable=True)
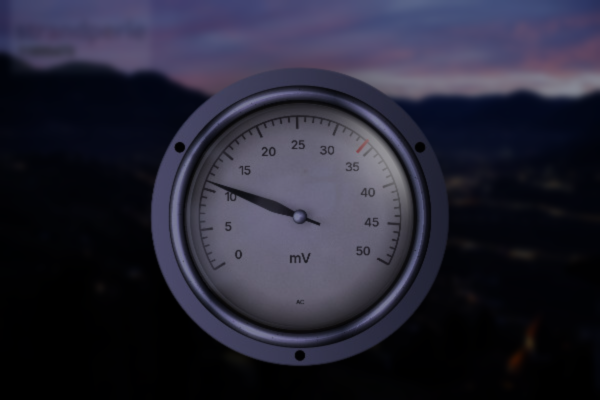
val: 11 mV
